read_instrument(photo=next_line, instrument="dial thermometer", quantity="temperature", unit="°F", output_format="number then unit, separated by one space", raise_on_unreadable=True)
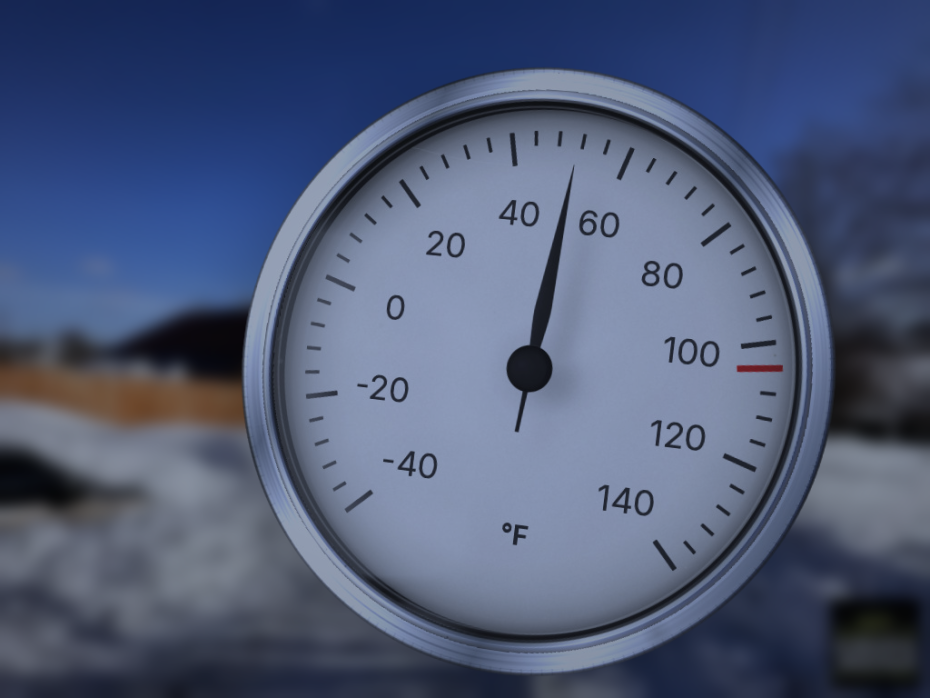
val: 52 °F
